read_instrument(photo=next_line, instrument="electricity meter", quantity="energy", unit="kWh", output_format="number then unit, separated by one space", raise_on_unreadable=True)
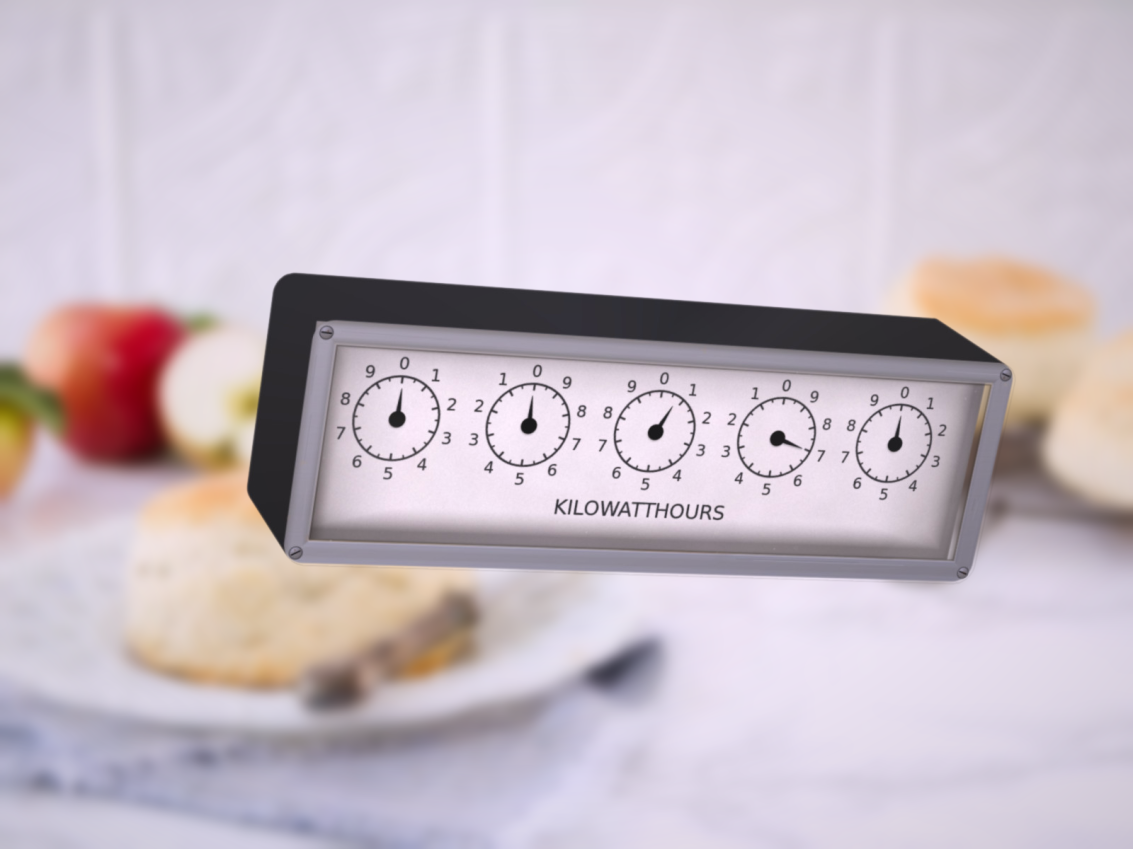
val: 70 kWh
